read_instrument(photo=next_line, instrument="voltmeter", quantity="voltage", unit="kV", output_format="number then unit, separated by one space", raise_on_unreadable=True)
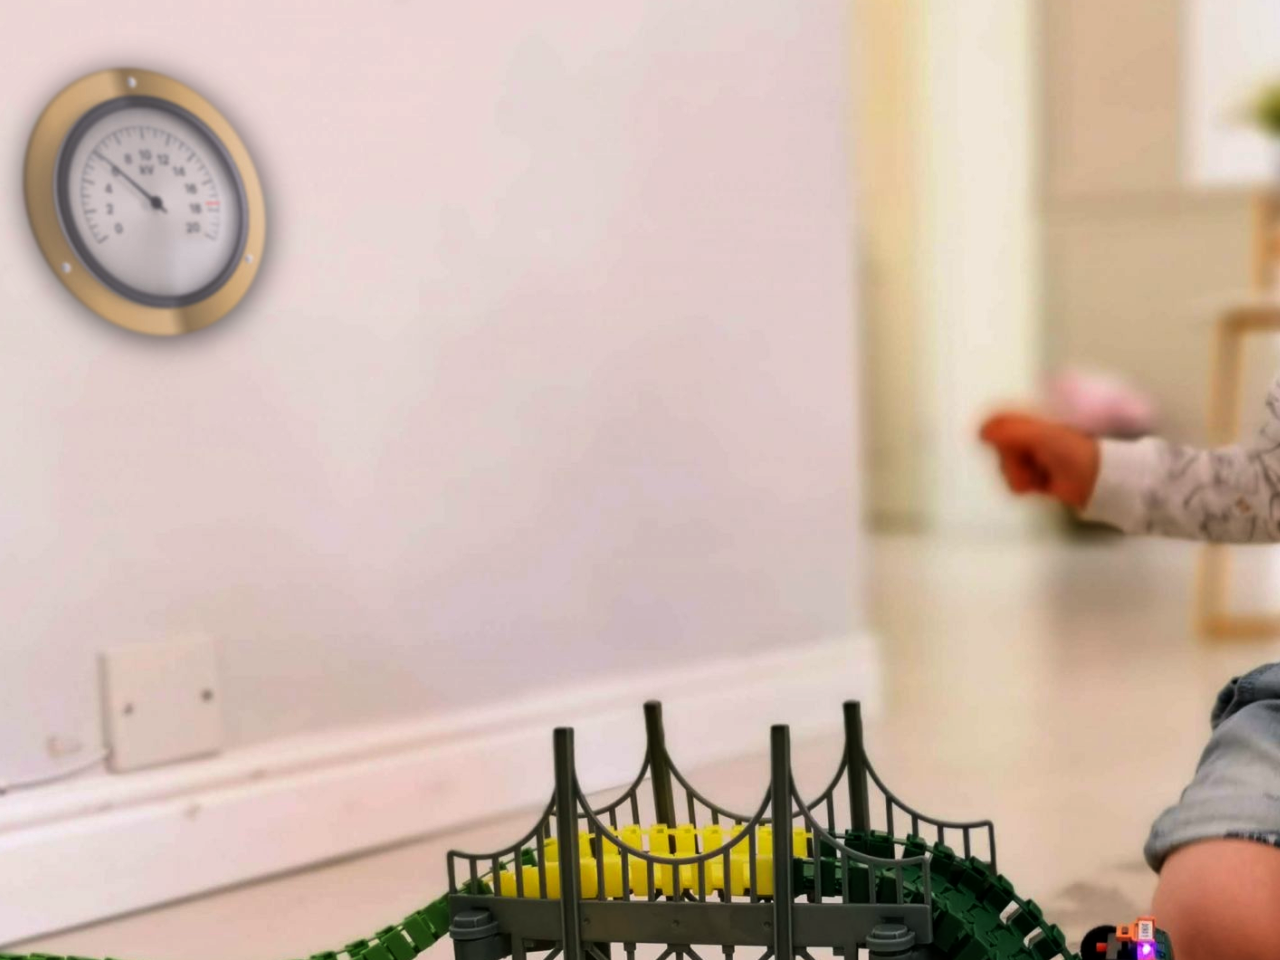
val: 6 kV
